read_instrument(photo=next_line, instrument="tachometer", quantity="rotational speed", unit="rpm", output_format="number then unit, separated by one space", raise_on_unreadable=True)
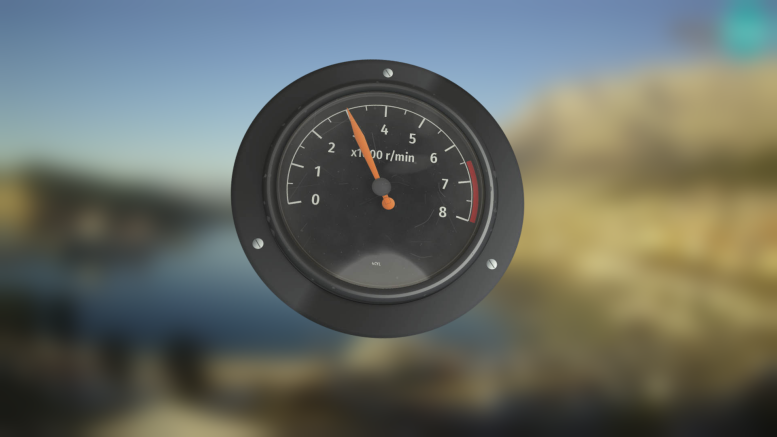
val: 3000 rpm
